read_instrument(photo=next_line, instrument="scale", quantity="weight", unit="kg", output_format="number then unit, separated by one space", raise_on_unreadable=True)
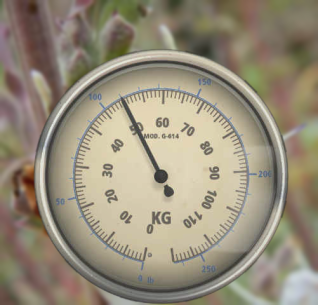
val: 50 kg
